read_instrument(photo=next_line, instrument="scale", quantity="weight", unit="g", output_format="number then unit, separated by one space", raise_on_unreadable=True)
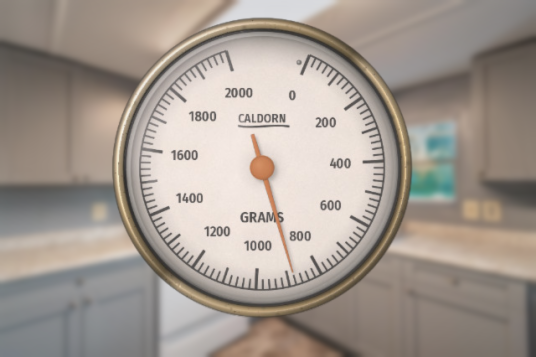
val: 880 g
